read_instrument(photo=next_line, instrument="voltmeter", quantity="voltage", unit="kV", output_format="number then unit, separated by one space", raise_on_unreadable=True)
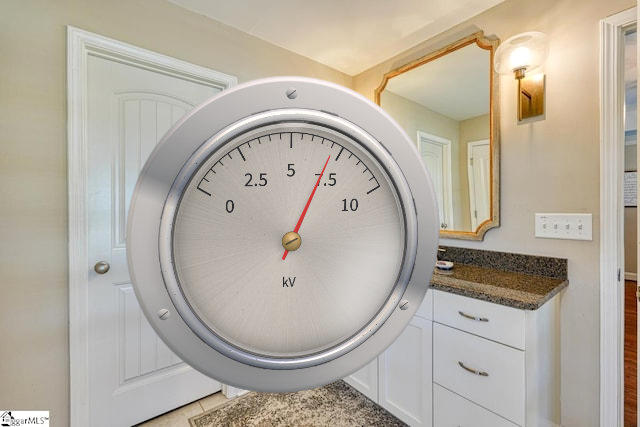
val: 7 kV
